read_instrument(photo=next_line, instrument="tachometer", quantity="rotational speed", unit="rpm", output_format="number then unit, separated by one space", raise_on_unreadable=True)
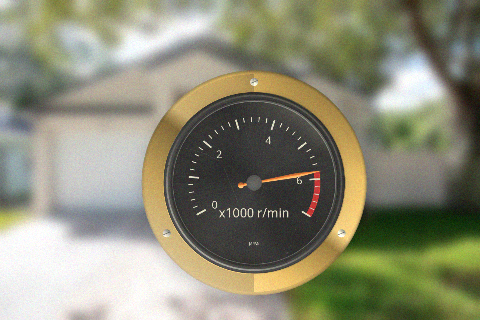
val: 5800 rpm
